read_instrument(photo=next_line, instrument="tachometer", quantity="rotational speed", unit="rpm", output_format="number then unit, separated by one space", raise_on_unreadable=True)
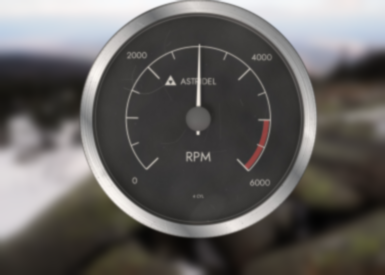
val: 3000 rpm
